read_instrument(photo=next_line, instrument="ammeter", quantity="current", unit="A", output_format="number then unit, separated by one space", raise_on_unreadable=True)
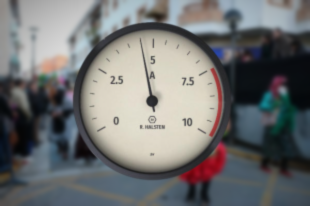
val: 4.5 A
